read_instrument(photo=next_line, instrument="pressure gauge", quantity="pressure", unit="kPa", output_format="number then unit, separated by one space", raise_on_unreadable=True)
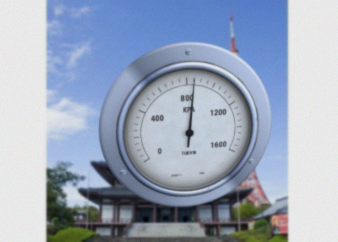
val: 850 kPa
